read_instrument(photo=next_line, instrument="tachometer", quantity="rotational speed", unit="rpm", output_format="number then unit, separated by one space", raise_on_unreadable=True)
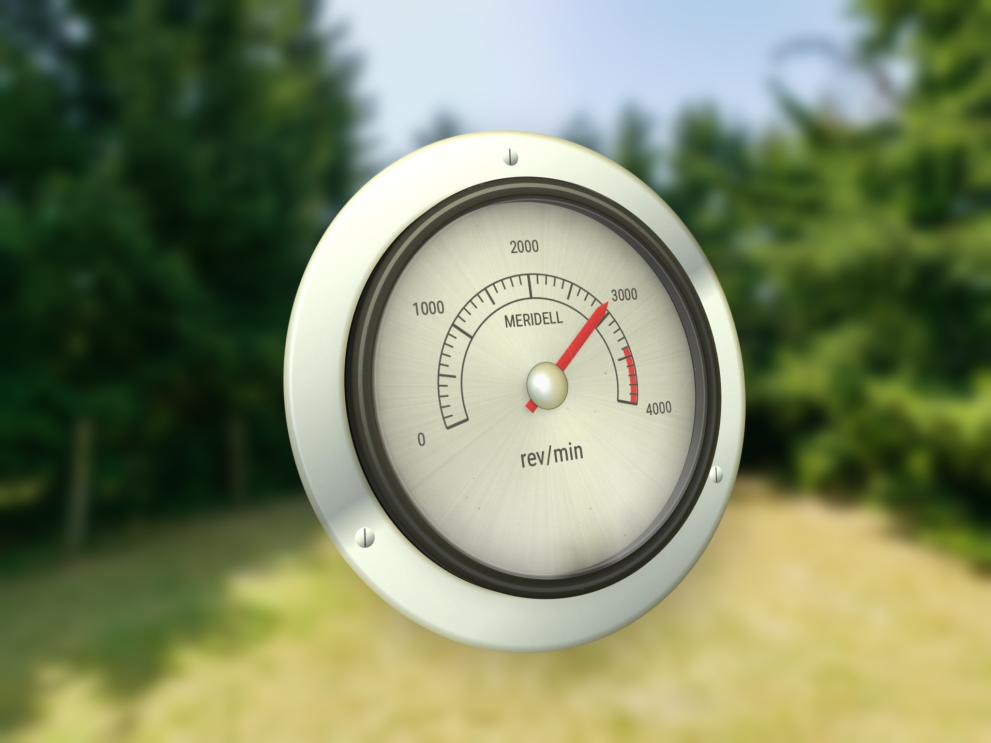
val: 2900 rpm
